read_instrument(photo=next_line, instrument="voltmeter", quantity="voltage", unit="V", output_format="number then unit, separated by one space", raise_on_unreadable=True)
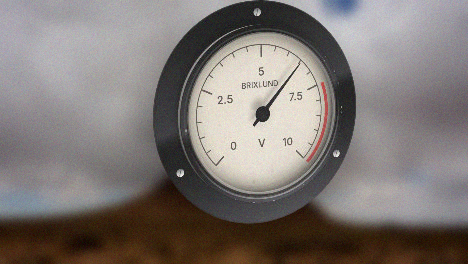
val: 6.5 V
